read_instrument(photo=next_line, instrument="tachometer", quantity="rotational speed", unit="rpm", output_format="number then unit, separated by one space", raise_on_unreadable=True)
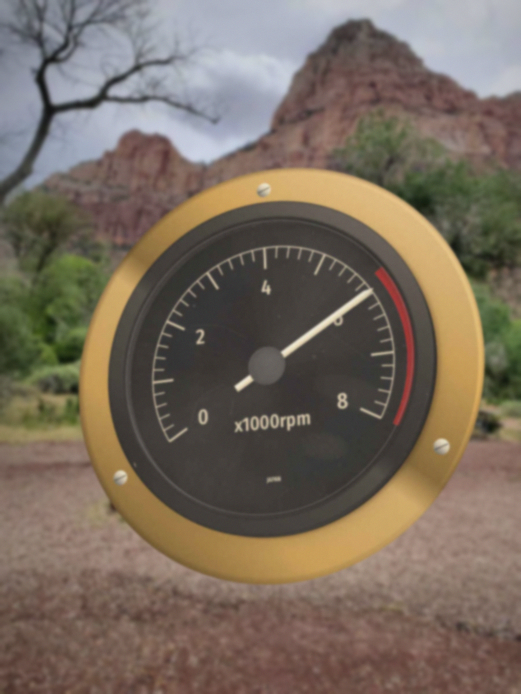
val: 6000 rpm
